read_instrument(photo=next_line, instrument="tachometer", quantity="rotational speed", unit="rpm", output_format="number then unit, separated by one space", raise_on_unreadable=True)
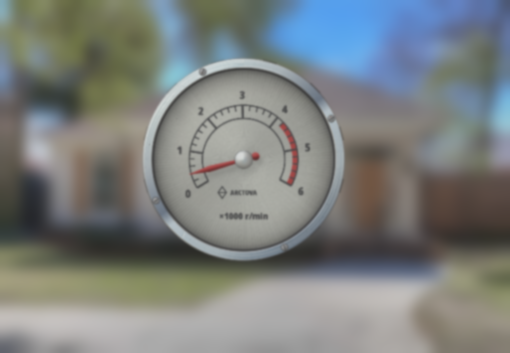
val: 400 rpm
